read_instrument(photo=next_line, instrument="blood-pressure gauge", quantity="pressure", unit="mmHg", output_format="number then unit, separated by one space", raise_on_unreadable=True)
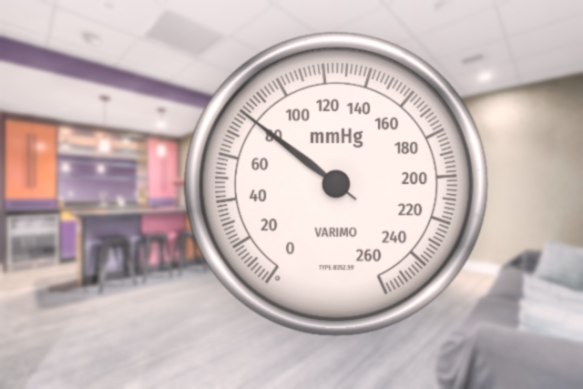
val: 80 mmHg
